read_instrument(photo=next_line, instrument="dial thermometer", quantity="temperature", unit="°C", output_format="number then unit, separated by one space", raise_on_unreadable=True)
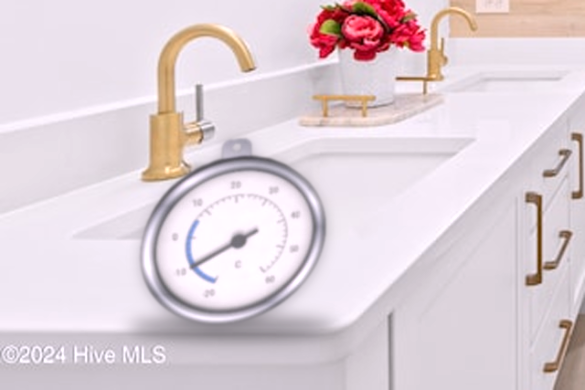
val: -10 °C
